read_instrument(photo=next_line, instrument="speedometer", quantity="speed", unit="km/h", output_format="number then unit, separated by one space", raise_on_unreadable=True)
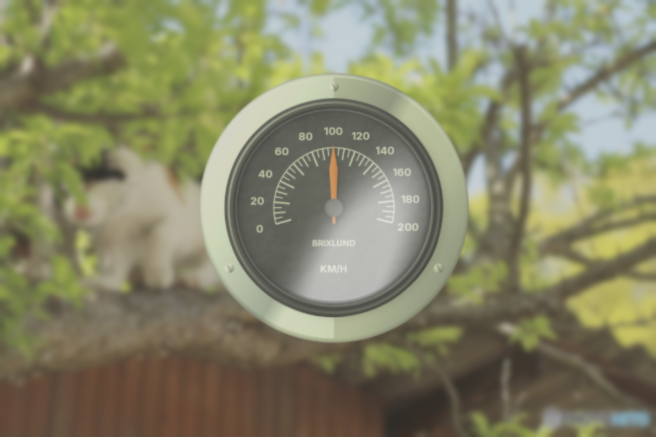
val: 100 km/h
